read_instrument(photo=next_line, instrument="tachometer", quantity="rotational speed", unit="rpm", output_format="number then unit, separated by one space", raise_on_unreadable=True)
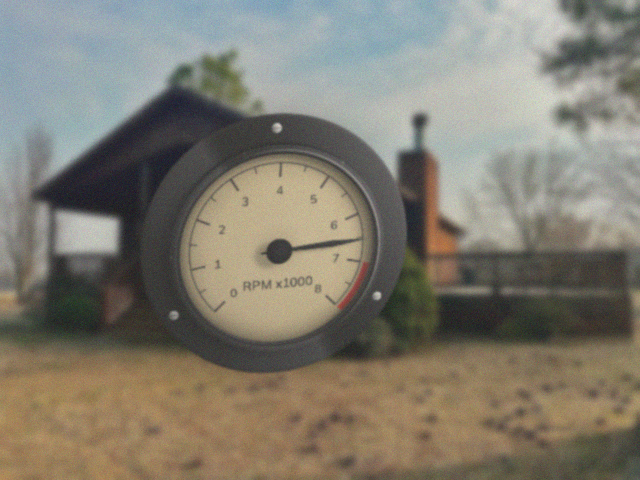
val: 6500 rpm
